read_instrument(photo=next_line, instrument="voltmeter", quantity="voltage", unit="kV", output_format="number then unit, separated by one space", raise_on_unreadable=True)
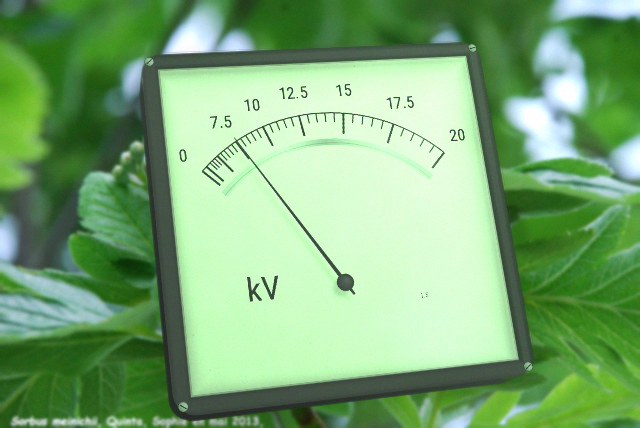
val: 7.5 kV
